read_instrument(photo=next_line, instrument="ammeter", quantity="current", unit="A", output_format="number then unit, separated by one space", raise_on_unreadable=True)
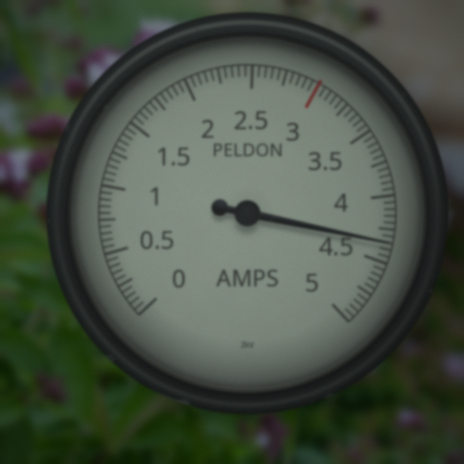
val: 4.35 A
